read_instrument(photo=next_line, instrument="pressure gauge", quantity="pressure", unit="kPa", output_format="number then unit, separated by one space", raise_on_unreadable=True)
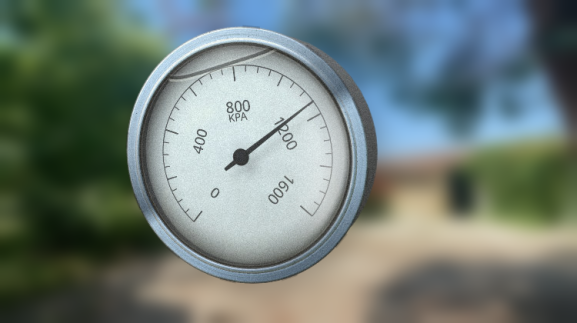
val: 1150 kPa
